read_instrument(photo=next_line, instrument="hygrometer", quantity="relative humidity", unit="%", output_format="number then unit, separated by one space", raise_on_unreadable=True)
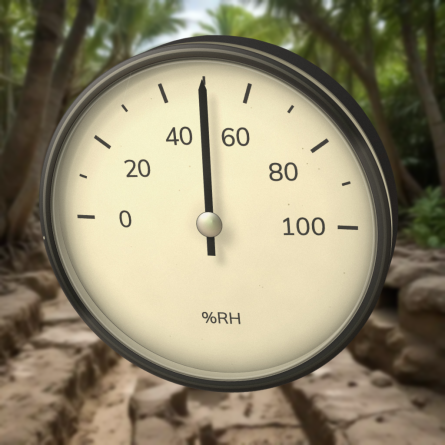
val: 50 %
